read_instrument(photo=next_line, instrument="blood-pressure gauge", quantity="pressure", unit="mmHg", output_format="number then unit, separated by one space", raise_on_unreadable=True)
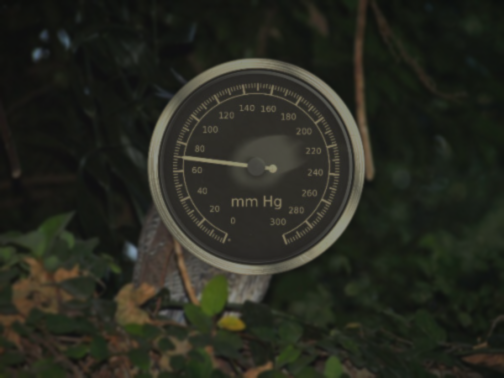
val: 70 mmHg
